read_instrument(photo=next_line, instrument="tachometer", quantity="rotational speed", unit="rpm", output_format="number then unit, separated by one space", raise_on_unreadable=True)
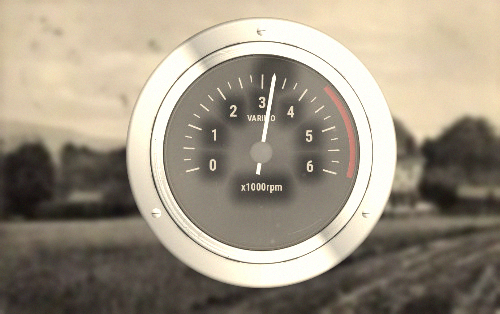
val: 3250 rpm
